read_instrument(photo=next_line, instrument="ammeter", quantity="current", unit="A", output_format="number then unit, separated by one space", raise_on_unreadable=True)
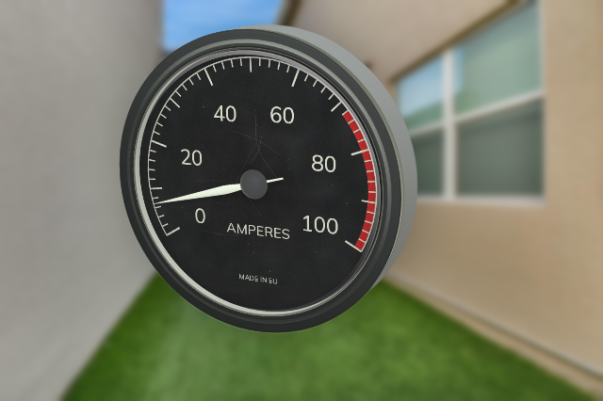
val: 7 A
